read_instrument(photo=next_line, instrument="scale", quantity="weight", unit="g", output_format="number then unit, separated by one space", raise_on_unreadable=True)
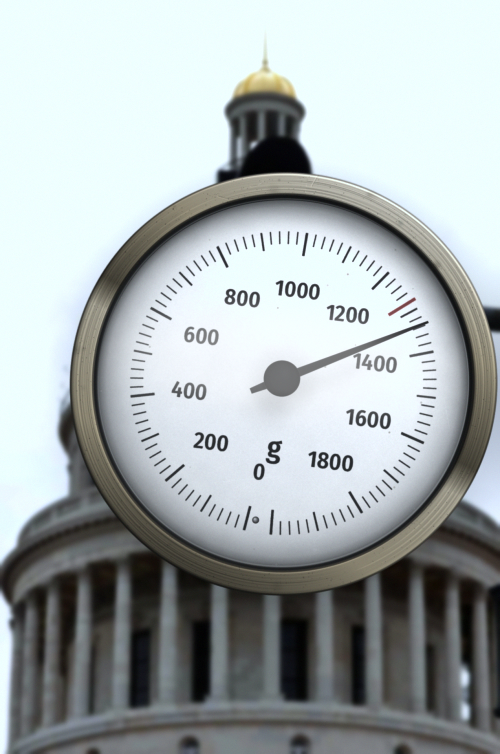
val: 1340 g
